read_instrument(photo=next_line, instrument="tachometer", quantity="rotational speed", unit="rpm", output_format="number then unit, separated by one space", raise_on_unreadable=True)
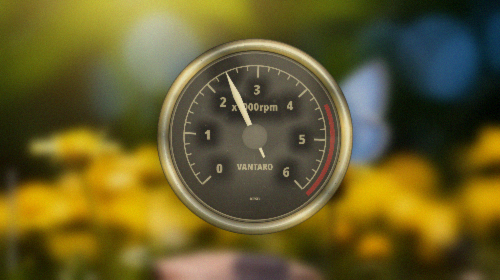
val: 2400 rpm
